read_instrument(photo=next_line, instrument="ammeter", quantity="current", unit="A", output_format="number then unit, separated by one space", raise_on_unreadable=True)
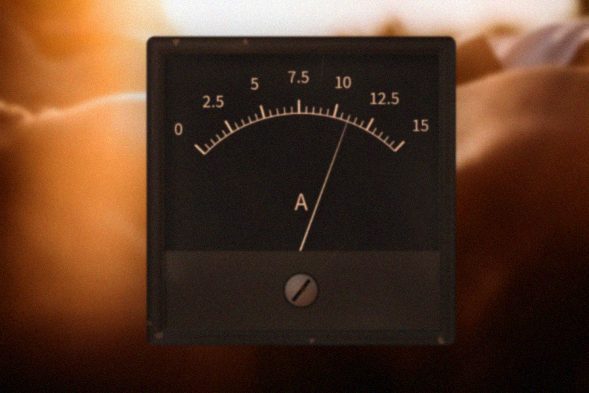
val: 11 A
